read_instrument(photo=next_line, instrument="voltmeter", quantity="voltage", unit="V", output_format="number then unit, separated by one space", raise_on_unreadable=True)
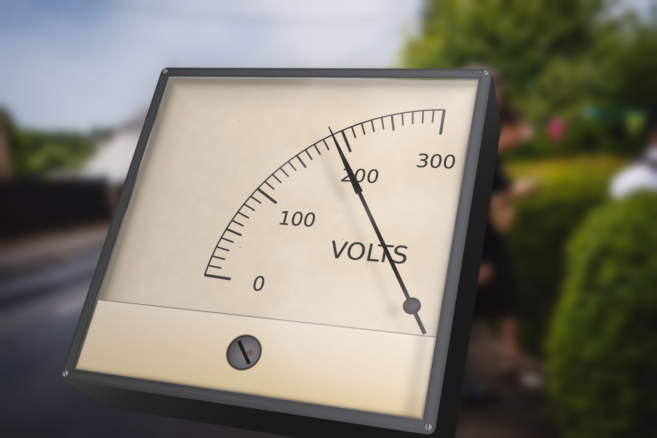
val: 190 V
